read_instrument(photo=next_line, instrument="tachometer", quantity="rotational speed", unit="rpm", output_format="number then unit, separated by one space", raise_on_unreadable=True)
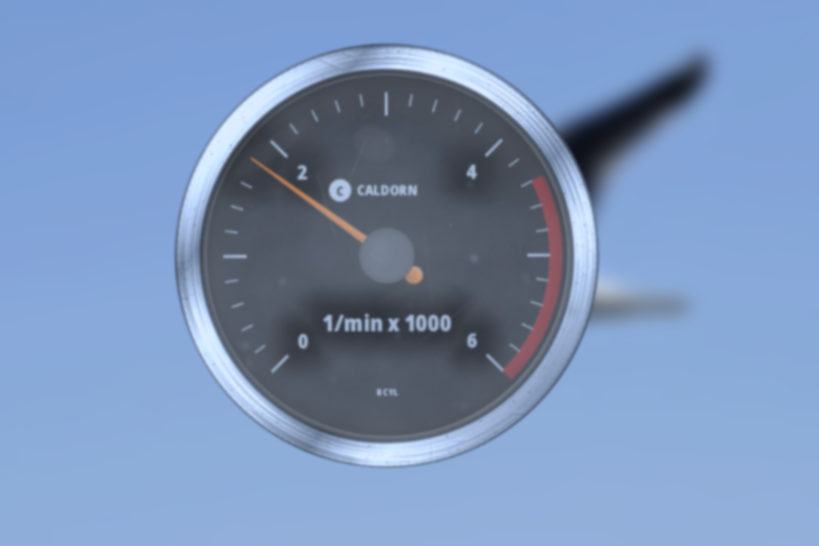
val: 1800 rpm
